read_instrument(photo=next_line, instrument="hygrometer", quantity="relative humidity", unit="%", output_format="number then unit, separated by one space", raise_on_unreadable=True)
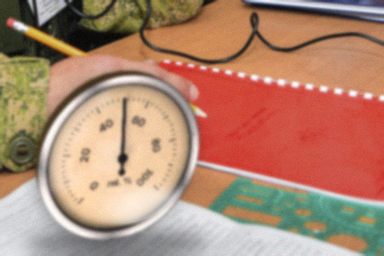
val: 50 %
